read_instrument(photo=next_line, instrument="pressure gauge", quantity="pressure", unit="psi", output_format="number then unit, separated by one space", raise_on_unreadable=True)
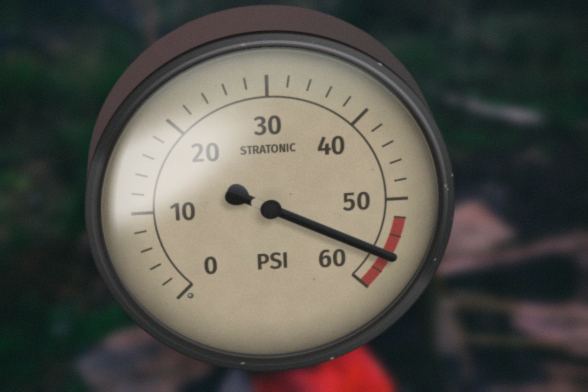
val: 56 psi
